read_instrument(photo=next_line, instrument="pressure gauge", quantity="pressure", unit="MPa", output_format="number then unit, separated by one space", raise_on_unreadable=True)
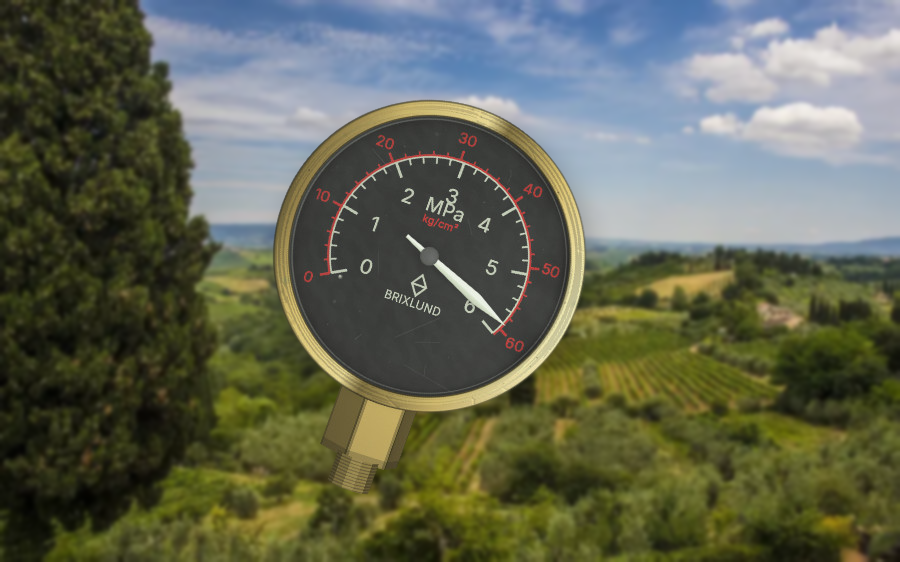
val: 5.8 MPa
